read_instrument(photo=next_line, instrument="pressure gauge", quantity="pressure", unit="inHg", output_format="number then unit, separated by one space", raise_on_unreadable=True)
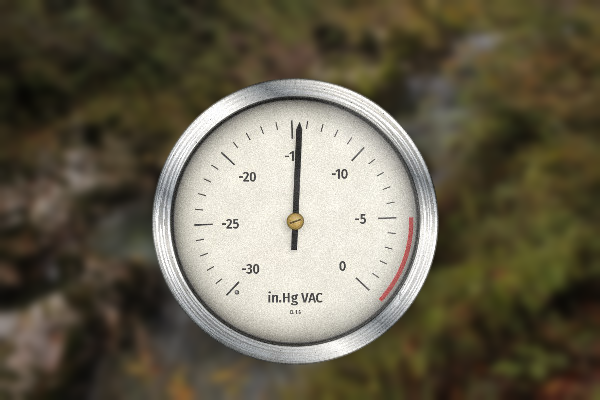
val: -14.5 inHg
